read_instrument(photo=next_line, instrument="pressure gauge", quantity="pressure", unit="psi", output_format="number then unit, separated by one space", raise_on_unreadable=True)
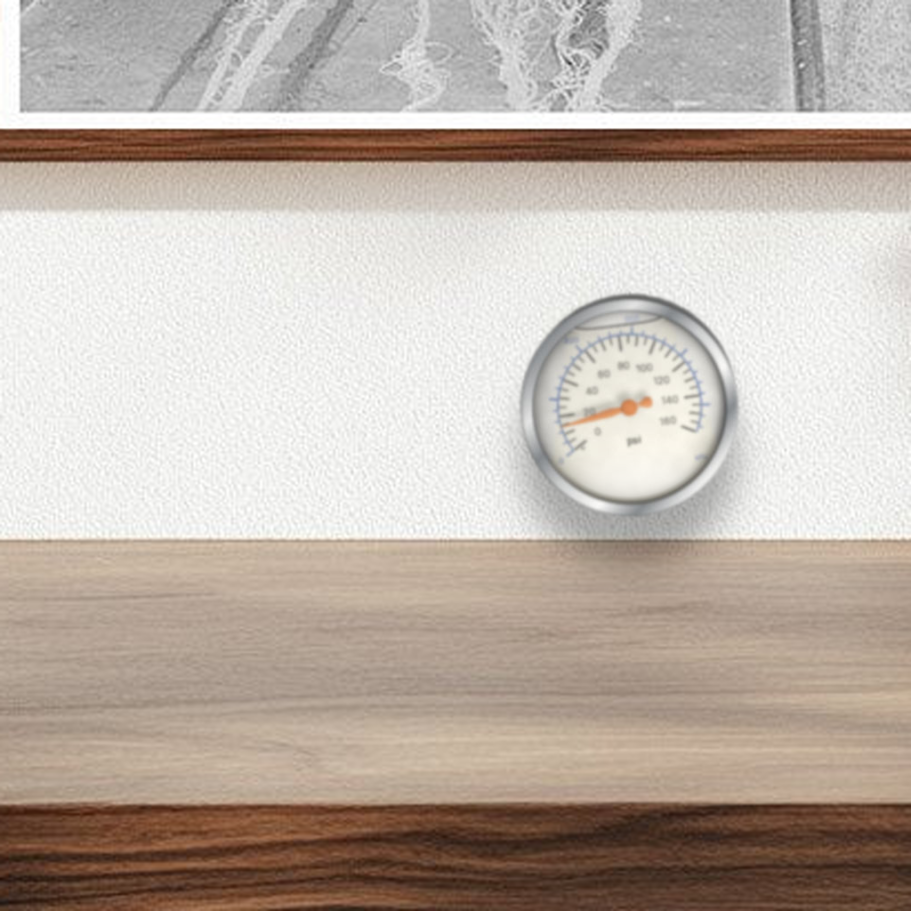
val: 15 psi
